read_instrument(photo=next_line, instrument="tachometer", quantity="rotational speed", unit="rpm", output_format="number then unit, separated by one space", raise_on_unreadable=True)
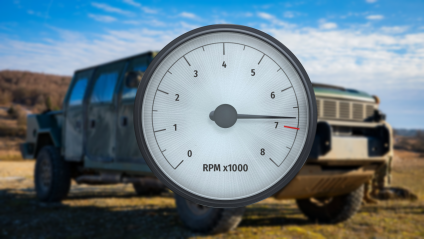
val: 6750 rpm
